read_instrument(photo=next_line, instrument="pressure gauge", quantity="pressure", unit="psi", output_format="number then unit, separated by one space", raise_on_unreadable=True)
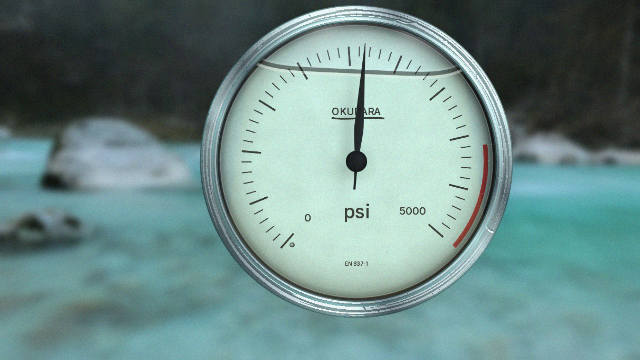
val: 2650 psi
